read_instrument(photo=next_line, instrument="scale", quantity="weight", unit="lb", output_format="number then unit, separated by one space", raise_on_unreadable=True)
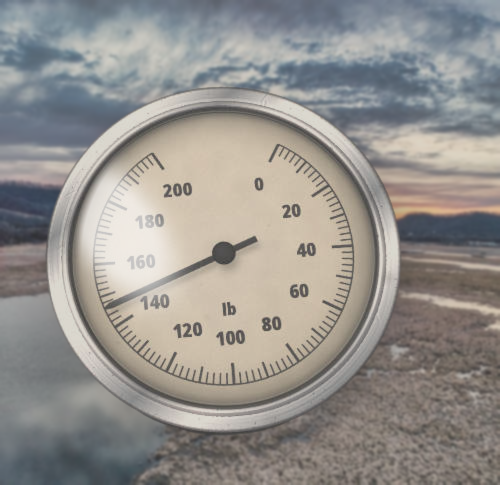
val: 146 lb
